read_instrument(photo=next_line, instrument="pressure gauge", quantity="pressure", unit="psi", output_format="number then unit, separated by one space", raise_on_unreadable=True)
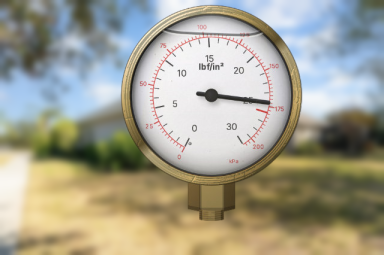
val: 25 psi
